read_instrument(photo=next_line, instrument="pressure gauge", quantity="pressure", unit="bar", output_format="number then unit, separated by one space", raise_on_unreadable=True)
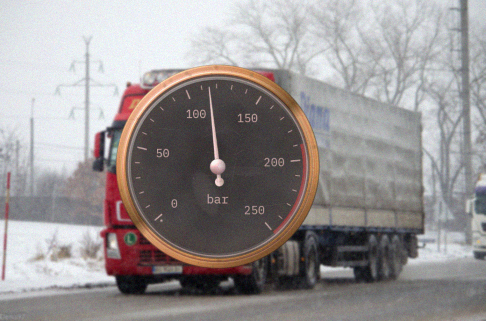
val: 115 bar
